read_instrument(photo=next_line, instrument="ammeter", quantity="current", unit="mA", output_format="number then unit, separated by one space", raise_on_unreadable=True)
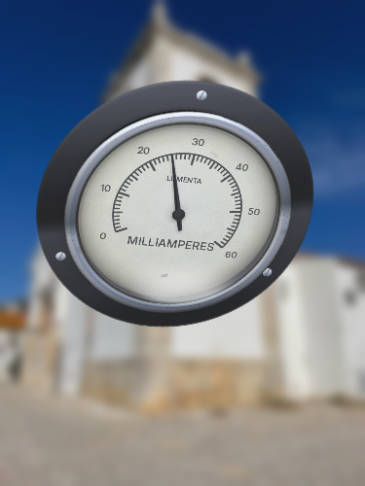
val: 25 mA
